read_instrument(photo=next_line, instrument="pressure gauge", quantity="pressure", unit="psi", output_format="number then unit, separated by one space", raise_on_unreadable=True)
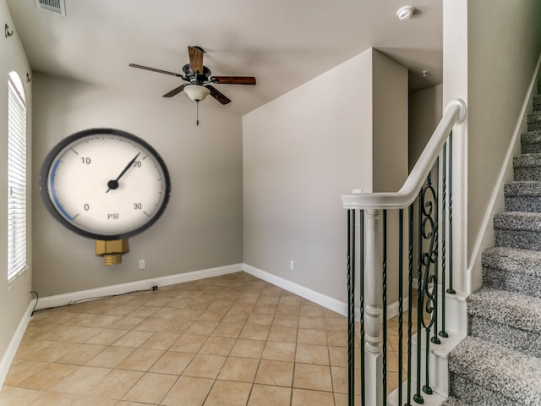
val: 19 psi
